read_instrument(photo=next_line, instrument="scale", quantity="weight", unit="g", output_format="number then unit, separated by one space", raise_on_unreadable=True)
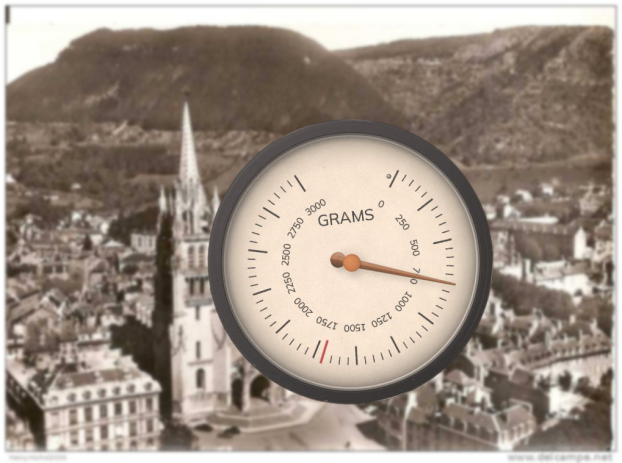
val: 750 g
